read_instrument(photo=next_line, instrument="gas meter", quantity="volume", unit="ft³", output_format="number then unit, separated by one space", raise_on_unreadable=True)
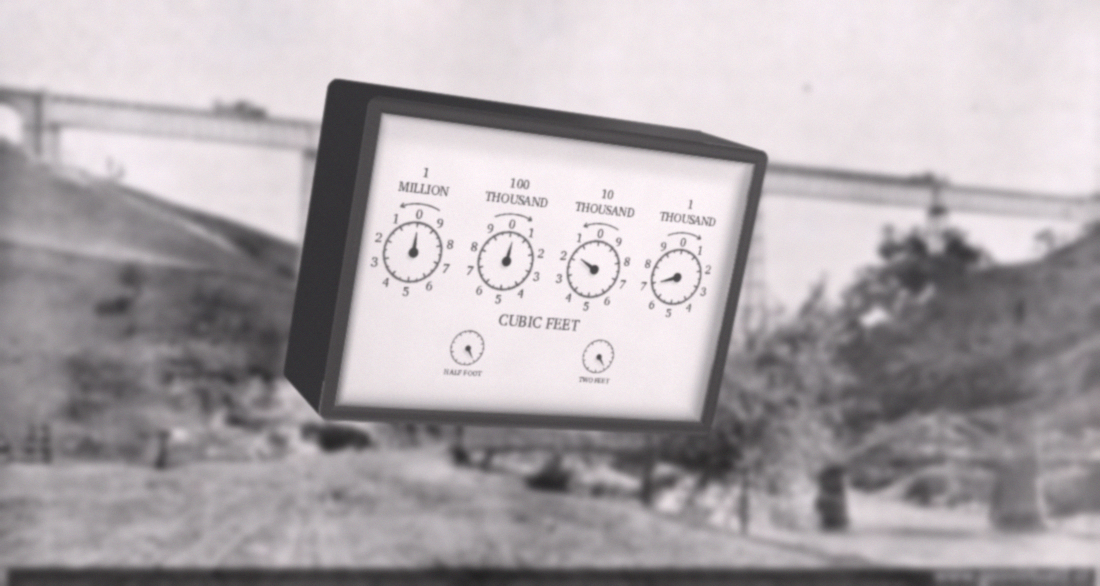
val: 1700 ft³
